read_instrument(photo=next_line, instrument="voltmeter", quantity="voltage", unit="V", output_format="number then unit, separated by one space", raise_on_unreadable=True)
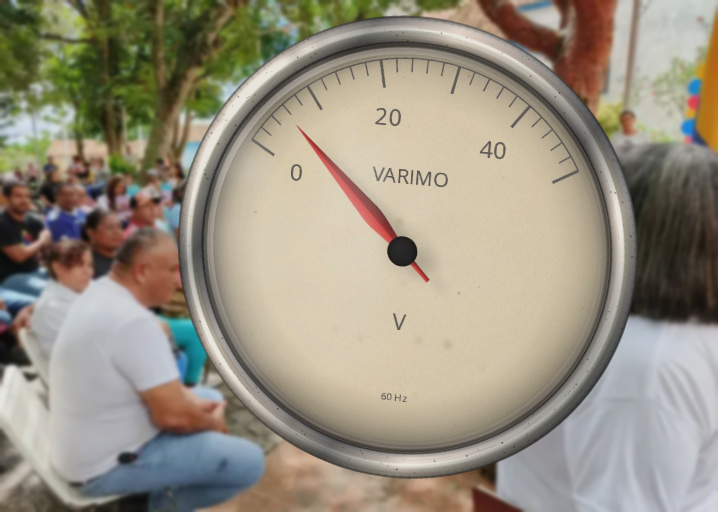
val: 6 V
